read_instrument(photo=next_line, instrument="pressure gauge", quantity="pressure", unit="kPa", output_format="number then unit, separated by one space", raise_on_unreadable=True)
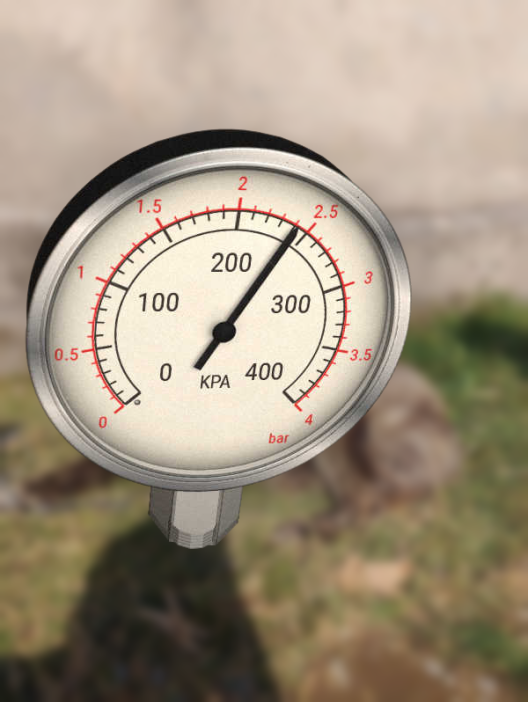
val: 240 kPa
